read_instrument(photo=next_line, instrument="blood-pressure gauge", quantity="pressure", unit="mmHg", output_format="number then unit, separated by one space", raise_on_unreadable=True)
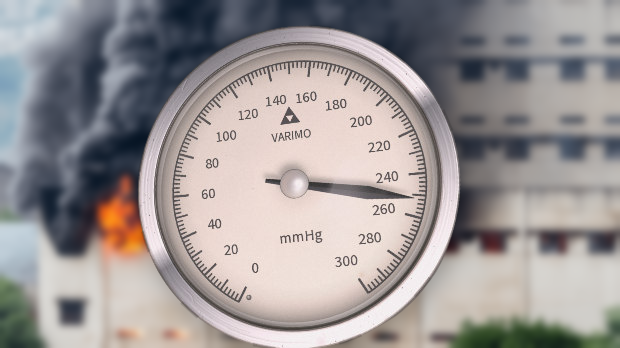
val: 252 mmHg
